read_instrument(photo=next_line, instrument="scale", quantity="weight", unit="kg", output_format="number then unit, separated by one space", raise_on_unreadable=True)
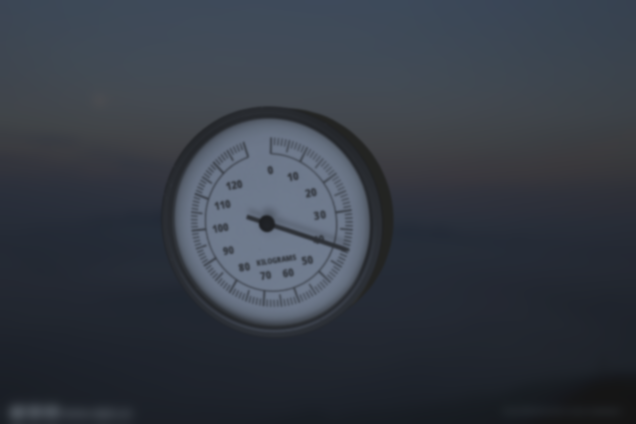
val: 40 kg
